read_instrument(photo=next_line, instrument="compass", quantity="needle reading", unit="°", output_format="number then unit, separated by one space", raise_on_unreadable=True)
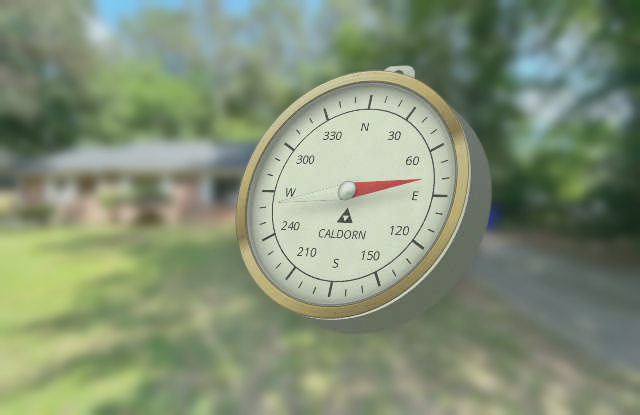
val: 80 °
